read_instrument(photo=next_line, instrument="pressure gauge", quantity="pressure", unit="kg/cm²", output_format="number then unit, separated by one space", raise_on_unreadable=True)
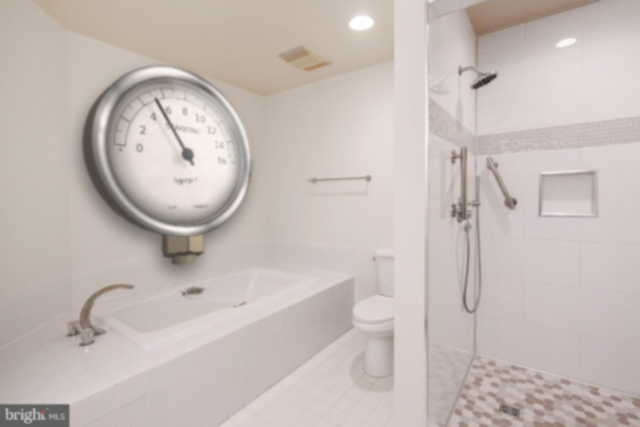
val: 5 kg/cm²
